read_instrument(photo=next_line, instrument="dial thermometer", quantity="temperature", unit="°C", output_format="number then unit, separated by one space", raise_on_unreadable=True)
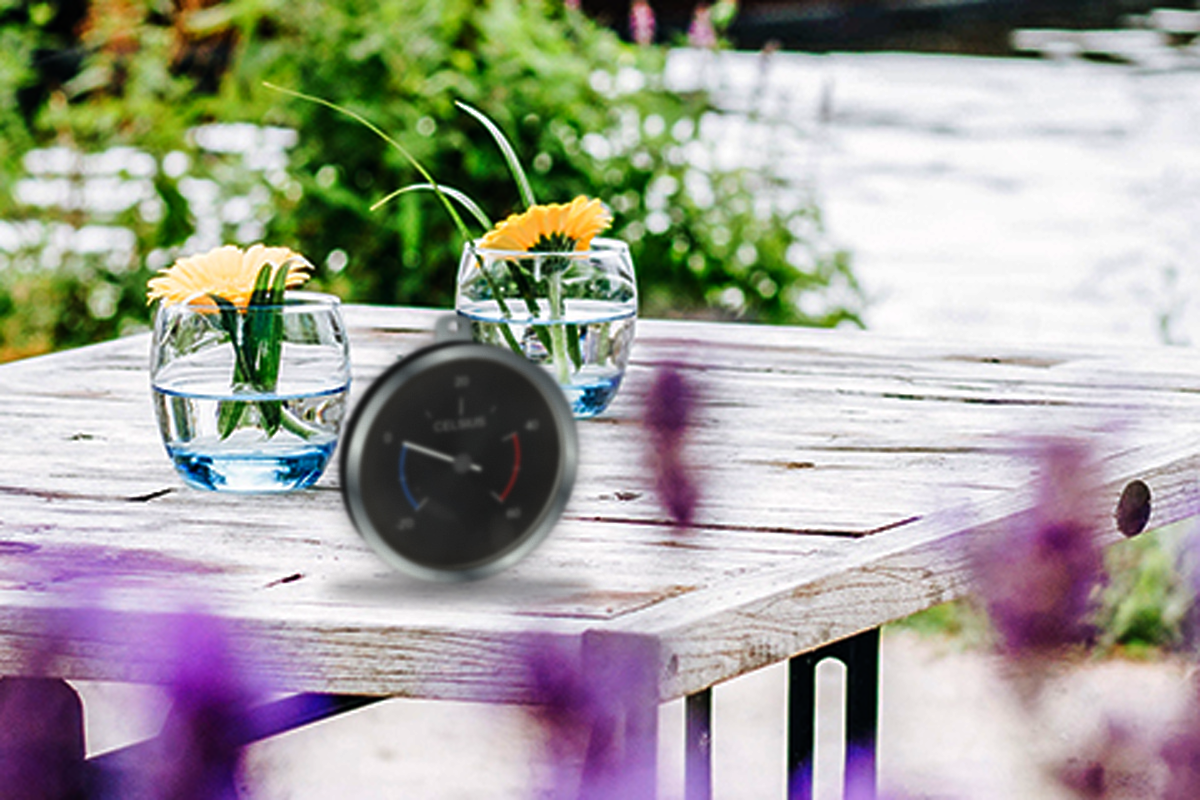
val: 0 °C
